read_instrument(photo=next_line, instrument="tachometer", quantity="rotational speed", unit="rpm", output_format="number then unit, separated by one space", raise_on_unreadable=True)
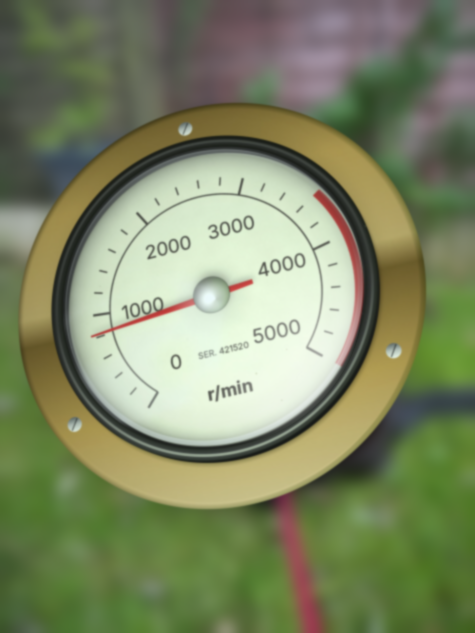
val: 800 rpm
